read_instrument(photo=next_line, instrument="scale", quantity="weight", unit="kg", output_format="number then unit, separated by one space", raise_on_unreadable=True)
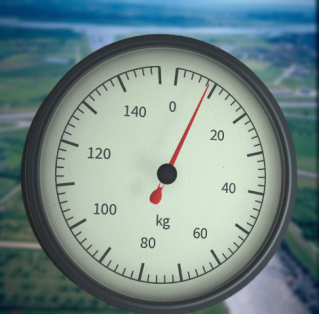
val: 8 kg
